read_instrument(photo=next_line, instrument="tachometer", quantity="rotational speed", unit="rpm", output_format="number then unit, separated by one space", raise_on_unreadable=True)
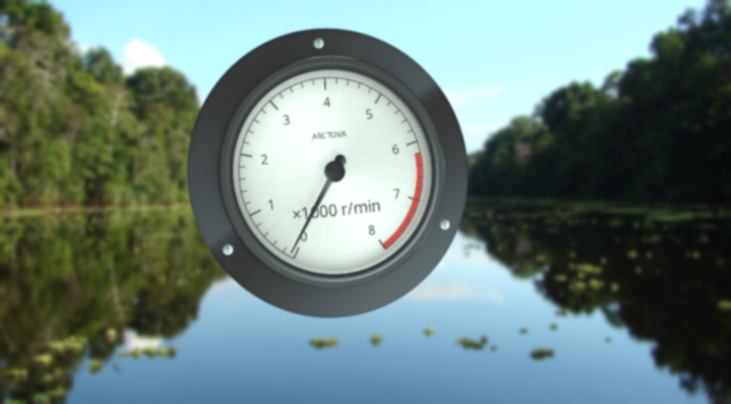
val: 100 rpm
